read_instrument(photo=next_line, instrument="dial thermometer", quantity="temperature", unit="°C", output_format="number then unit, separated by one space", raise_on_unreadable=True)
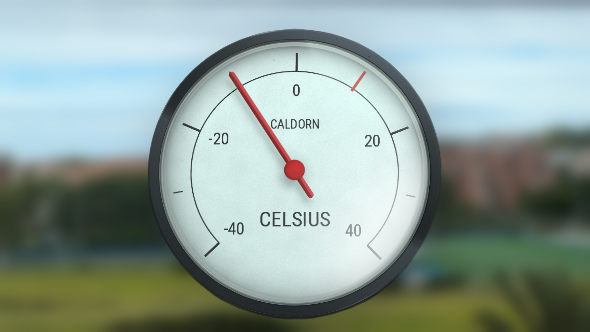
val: -10 °C
